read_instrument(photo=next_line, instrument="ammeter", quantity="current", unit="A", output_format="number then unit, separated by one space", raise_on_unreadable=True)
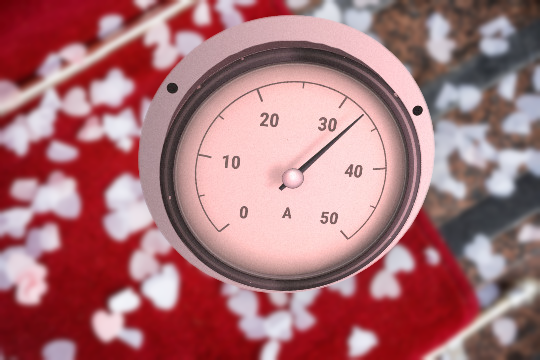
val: 32.5 A
